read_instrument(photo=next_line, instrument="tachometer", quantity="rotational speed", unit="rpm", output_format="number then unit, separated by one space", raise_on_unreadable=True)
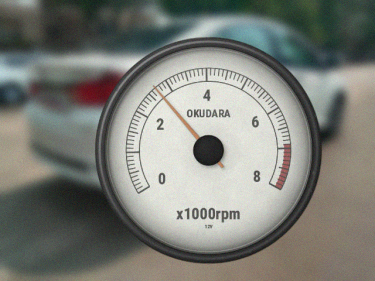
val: 2700 rpm
